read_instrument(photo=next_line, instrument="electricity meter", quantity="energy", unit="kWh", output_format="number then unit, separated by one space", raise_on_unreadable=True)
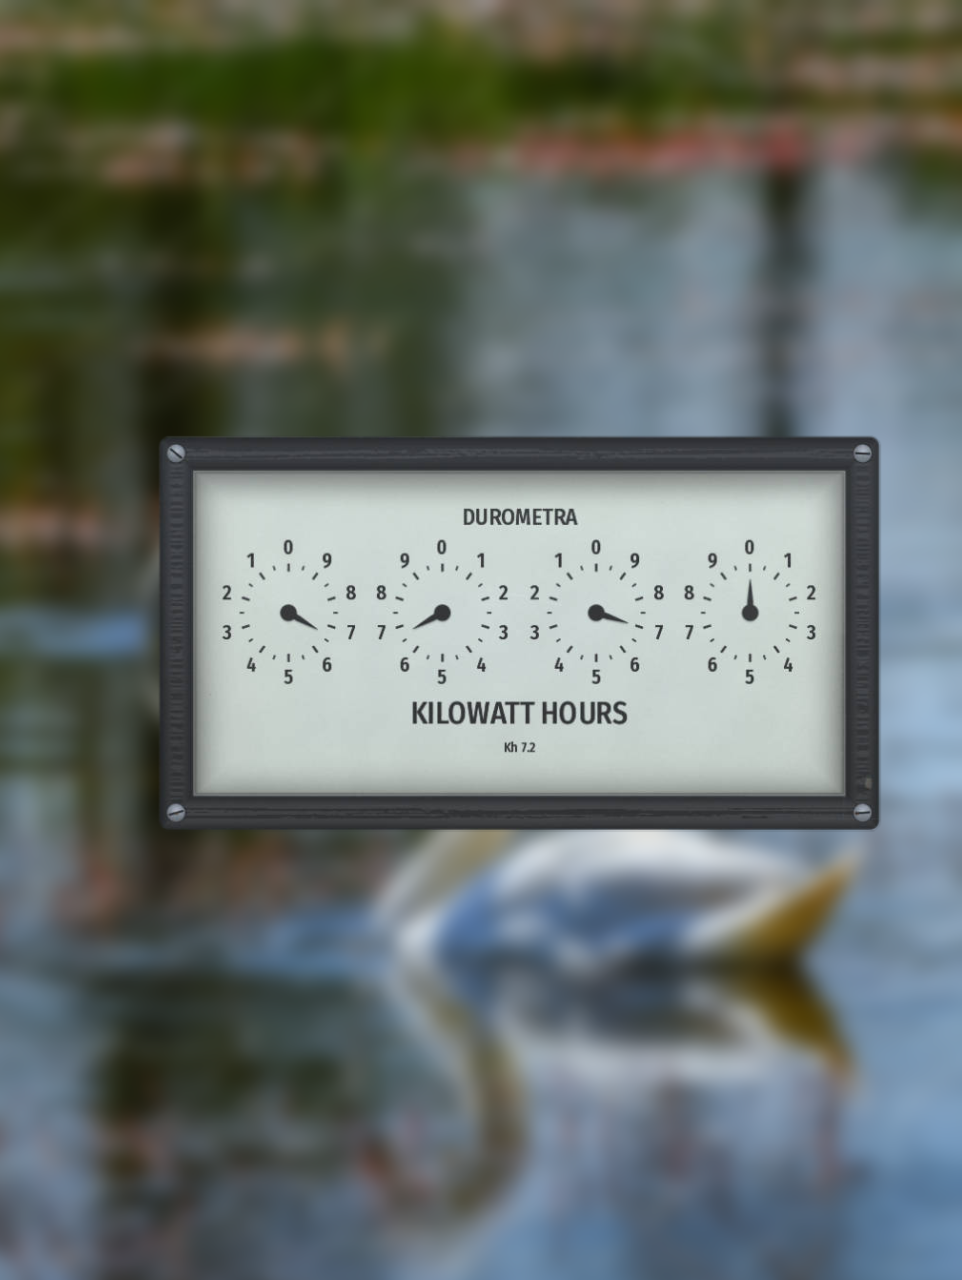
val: 6670 kWh
